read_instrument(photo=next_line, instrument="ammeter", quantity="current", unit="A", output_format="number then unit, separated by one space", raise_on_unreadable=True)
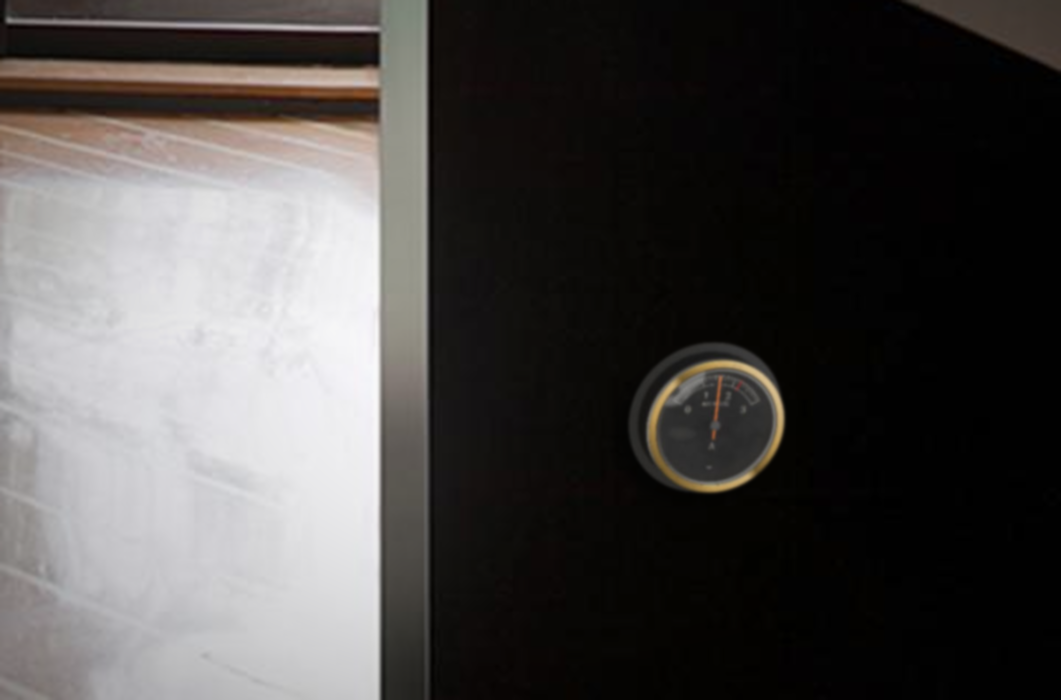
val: 1.5 A
